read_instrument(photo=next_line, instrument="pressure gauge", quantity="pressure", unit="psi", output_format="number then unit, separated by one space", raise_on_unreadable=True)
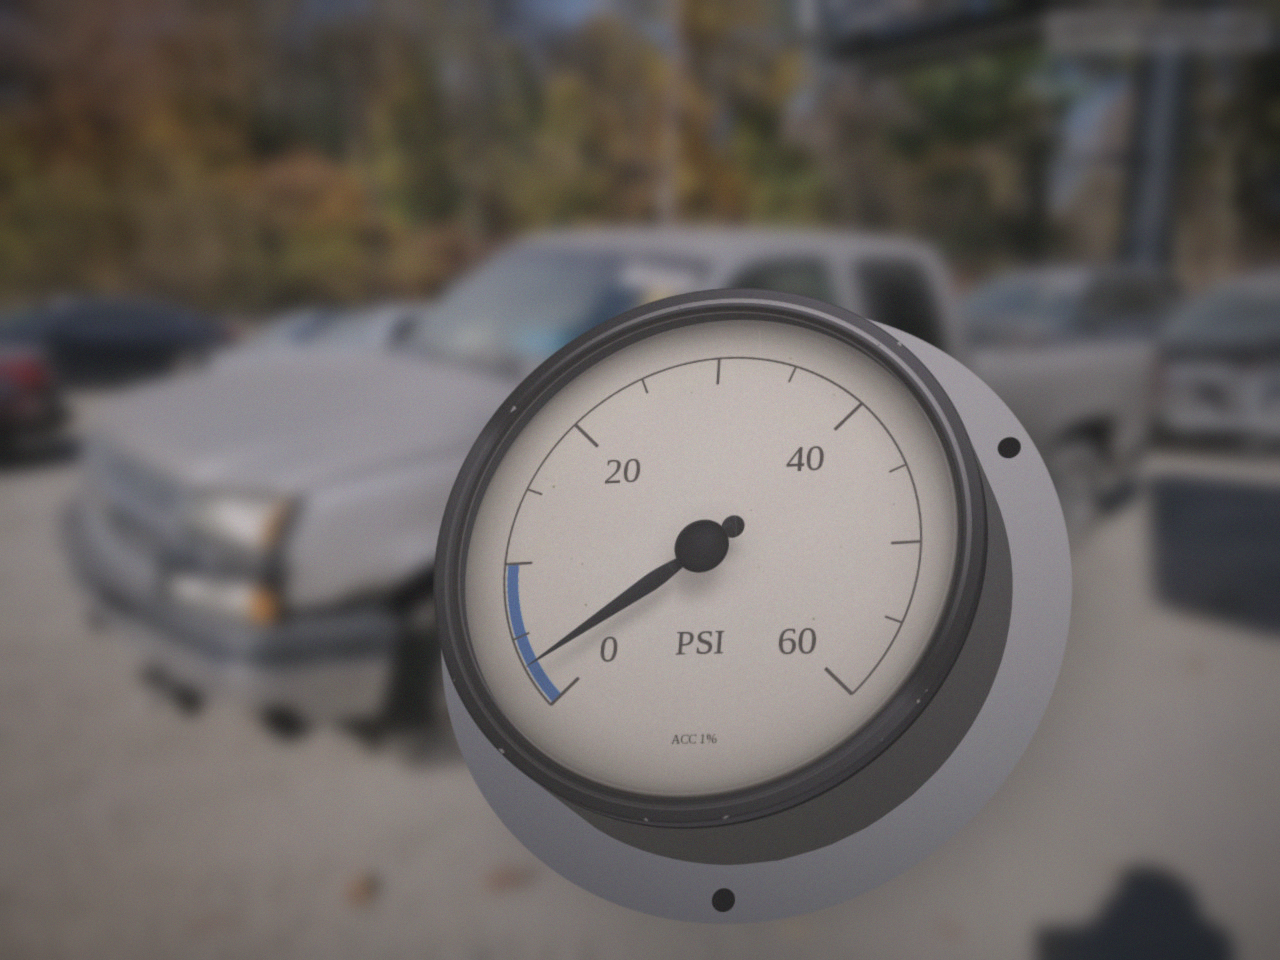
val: 2.5 psi
